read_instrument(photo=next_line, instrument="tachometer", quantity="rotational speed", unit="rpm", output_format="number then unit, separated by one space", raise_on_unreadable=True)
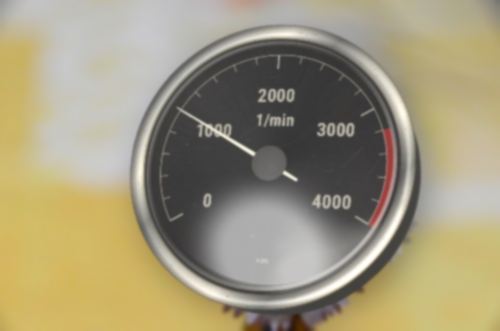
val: 1000 rpm
